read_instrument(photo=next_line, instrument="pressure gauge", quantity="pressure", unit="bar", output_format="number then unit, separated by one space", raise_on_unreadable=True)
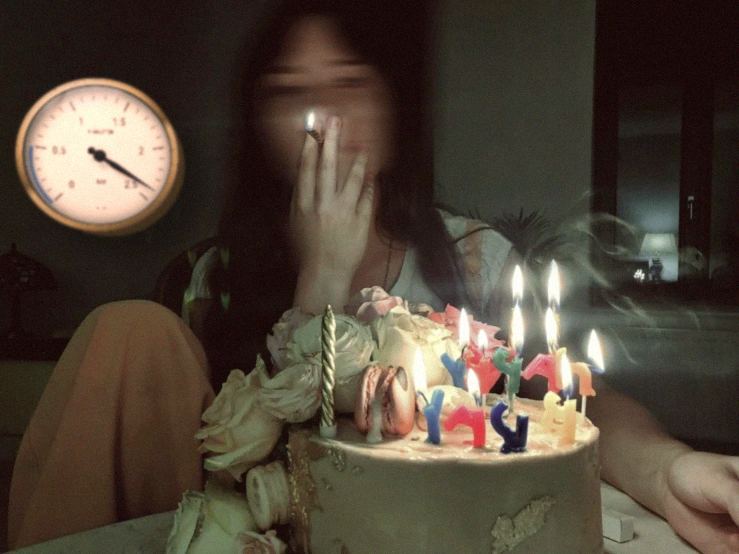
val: 2.4 bar
